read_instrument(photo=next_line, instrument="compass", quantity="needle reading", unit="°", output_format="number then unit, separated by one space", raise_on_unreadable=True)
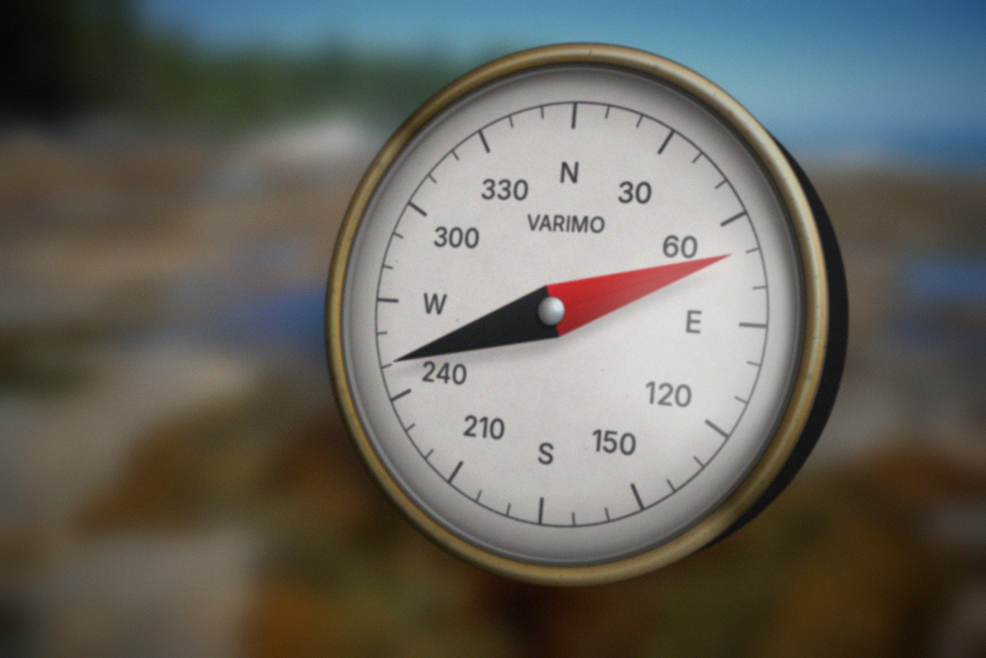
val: 70 °
